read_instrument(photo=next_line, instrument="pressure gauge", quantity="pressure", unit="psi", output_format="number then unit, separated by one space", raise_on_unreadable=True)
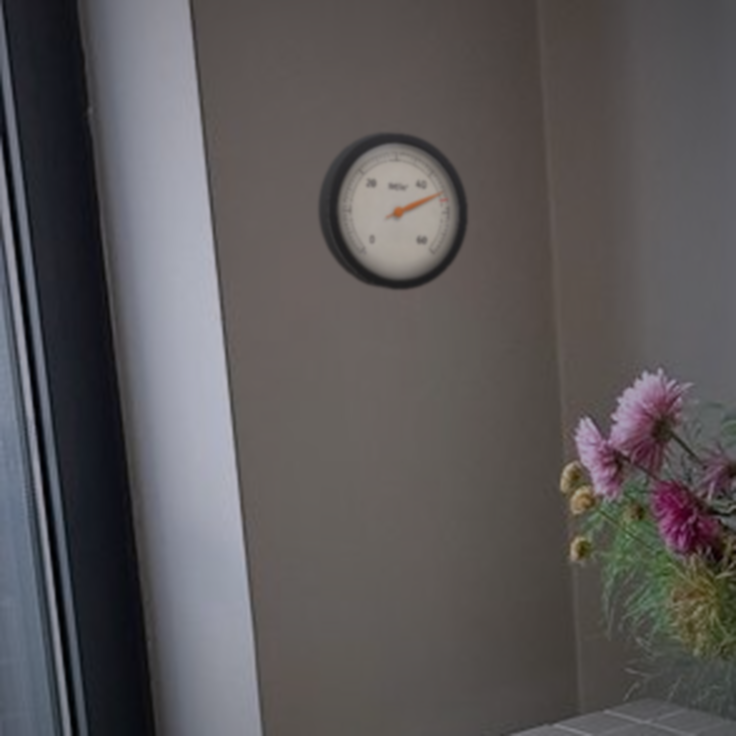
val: 45 psi
